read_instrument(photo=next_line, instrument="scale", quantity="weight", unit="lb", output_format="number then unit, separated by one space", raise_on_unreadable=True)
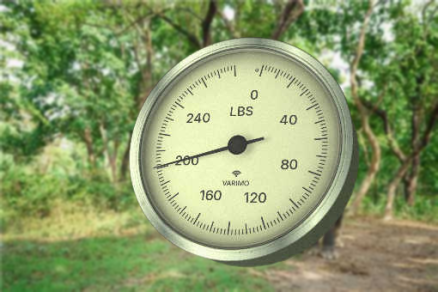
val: 200 lb
